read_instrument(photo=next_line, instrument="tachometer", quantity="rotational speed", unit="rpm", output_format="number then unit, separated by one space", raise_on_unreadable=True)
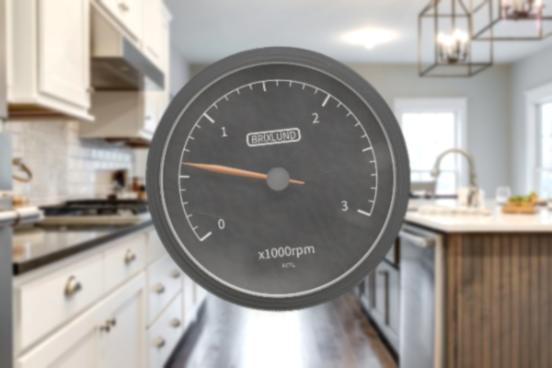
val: 600 rpm
